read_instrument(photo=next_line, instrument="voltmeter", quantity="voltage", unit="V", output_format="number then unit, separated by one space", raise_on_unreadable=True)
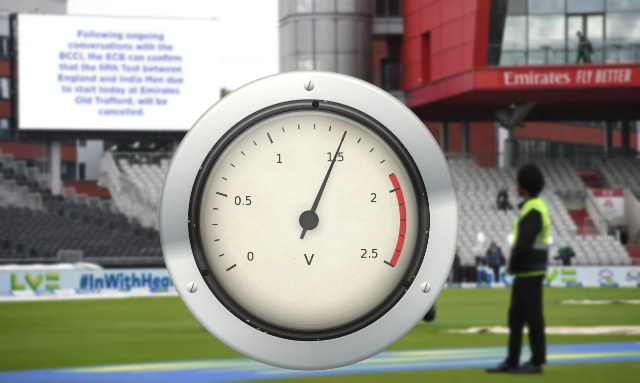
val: 1.5 V
